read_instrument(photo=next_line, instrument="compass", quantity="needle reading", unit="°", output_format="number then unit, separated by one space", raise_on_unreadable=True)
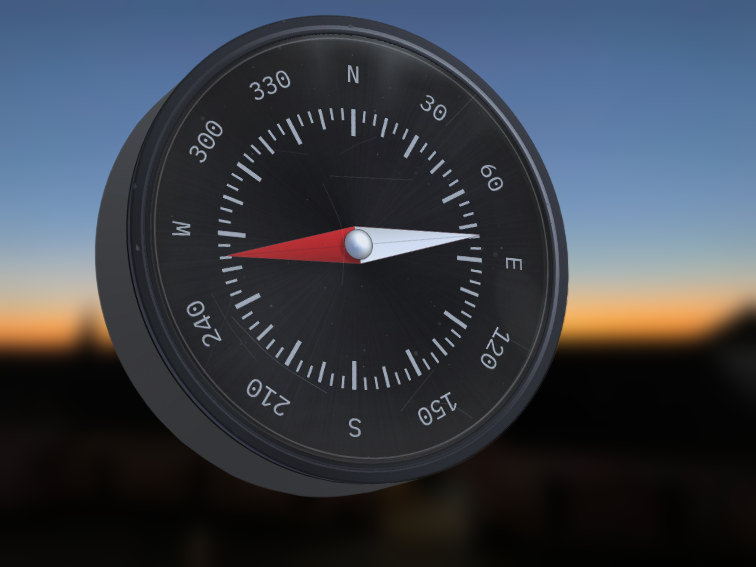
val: 260 °
